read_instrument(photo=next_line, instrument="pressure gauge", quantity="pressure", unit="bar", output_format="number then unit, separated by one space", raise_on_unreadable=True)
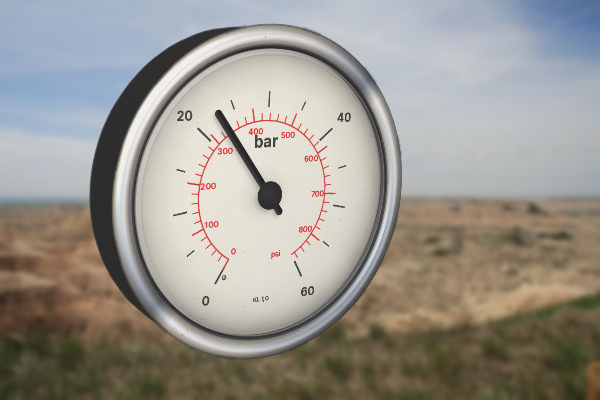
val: 22.5 bar
